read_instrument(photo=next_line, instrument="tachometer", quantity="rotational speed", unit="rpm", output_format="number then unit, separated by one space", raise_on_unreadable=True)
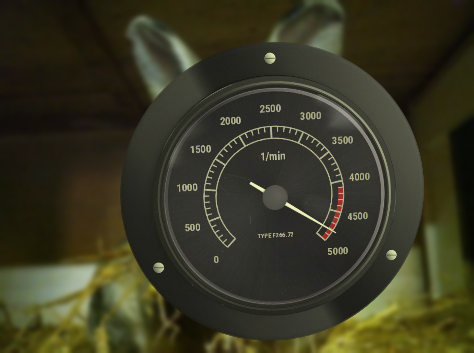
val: 4800 rpm
